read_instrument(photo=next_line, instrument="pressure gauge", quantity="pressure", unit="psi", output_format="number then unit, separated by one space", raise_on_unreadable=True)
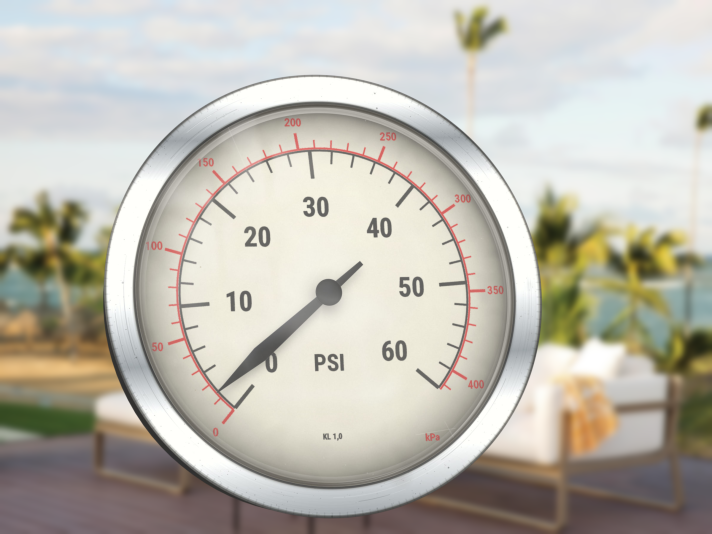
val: 2 psi
